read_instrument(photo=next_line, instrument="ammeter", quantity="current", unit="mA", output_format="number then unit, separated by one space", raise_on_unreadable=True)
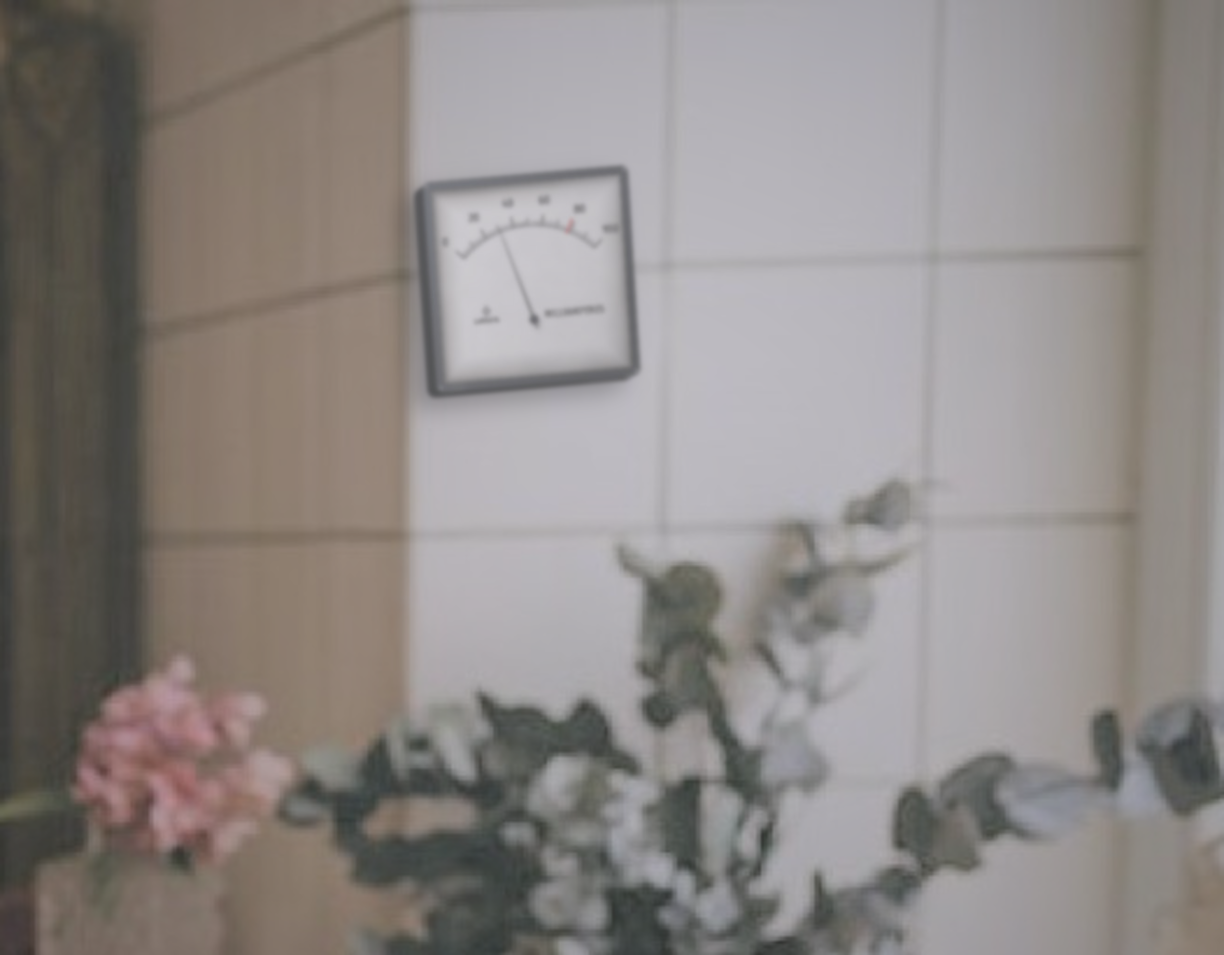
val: 30 mA
